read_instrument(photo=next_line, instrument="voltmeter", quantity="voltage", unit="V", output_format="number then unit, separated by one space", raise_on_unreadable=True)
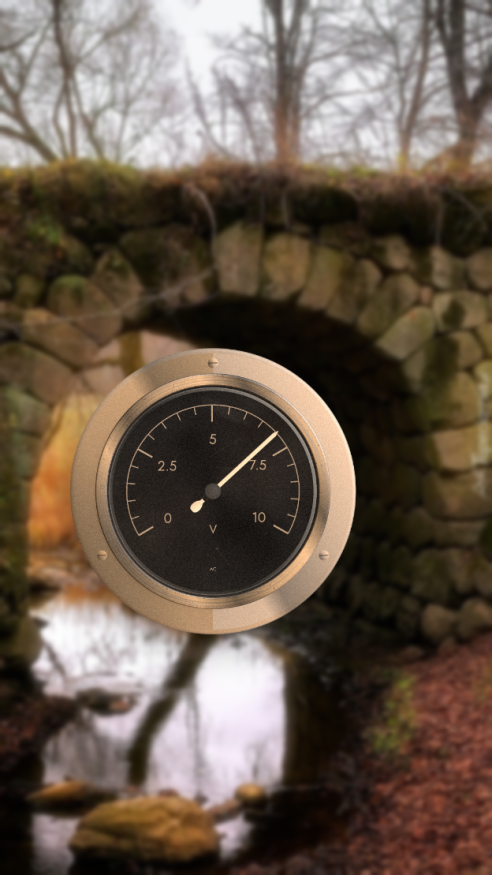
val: 7 V
